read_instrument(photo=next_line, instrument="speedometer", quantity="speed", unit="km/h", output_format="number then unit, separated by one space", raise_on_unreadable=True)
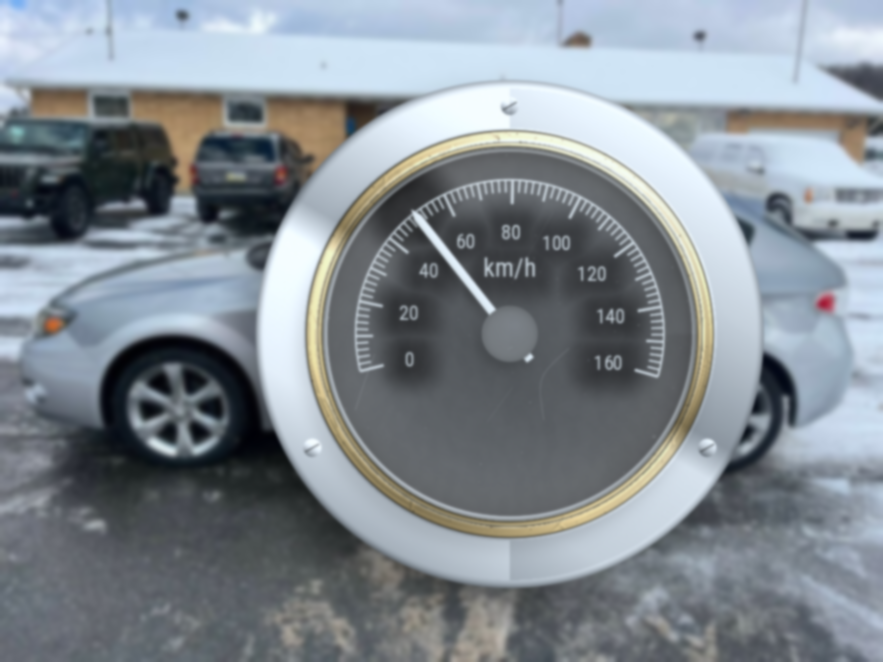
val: 50 km/h
